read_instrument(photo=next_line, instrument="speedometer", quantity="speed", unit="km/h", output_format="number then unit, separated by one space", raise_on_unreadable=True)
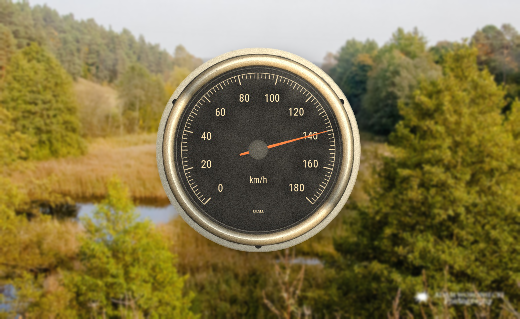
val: 140 km/h
